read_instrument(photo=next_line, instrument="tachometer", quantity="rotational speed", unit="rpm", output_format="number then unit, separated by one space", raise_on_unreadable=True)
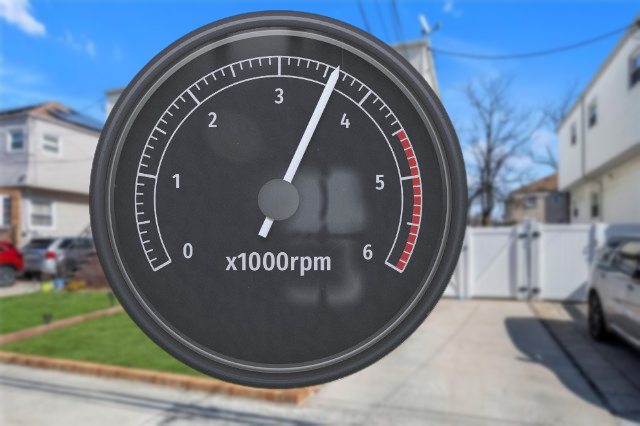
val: 3600 rpm
